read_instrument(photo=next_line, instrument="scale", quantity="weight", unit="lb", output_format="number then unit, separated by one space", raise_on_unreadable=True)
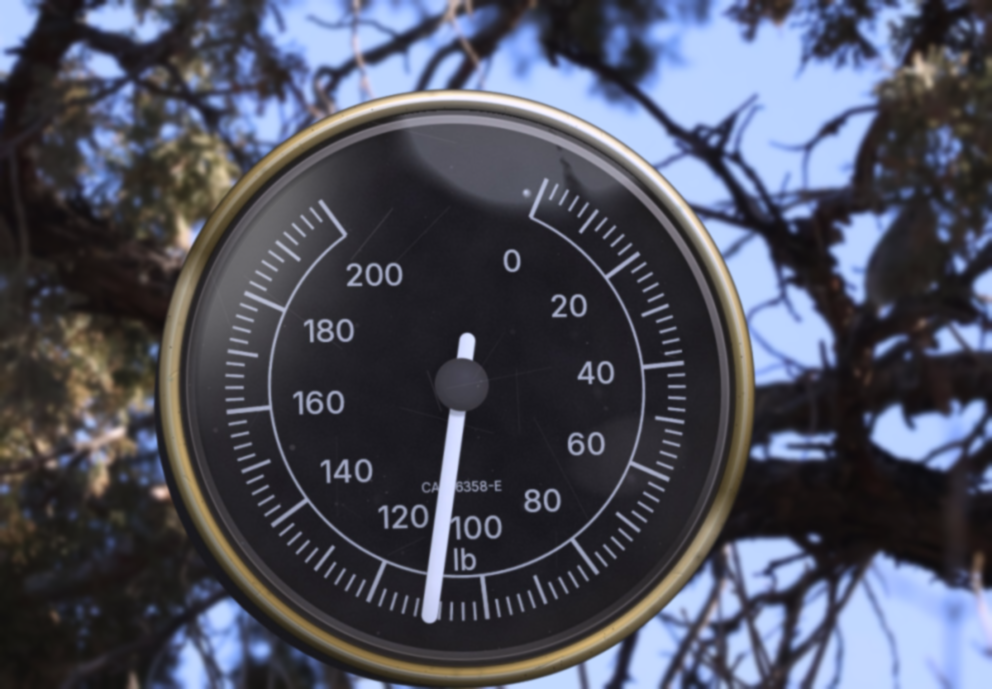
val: 110 lb
